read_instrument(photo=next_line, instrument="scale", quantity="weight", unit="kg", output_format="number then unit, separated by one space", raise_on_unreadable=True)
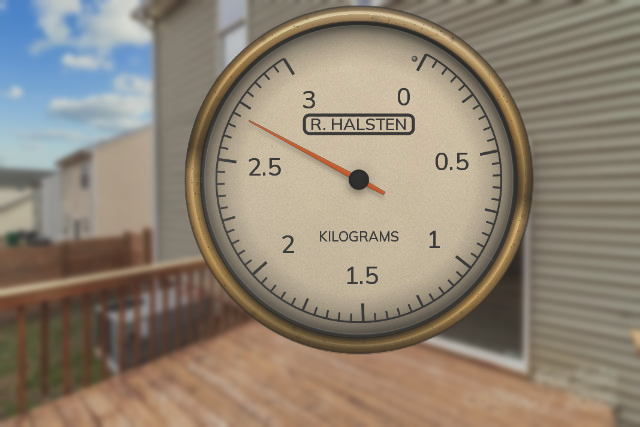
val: 2.7 kg
